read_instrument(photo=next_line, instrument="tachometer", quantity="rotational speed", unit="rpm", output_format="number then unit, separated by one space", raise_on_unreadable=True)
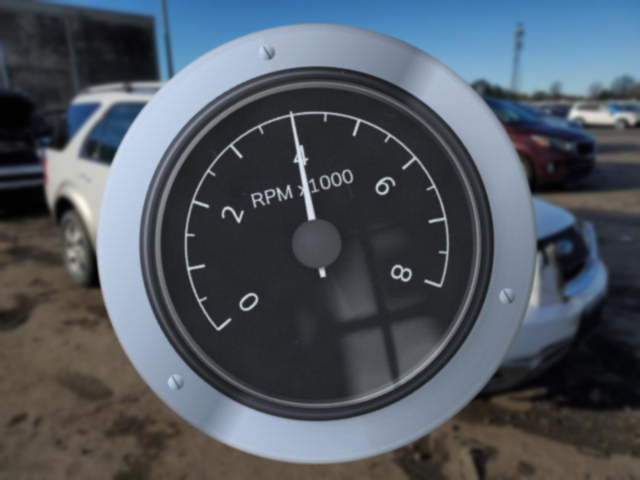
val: 4000 rpm
